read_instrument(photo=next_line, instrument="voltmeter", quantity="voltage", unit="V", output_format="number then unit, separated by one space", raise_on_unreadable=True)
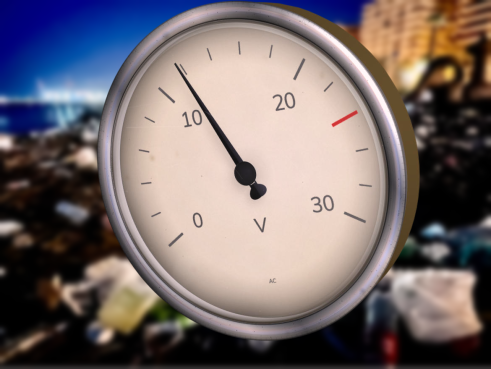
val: 12 V
